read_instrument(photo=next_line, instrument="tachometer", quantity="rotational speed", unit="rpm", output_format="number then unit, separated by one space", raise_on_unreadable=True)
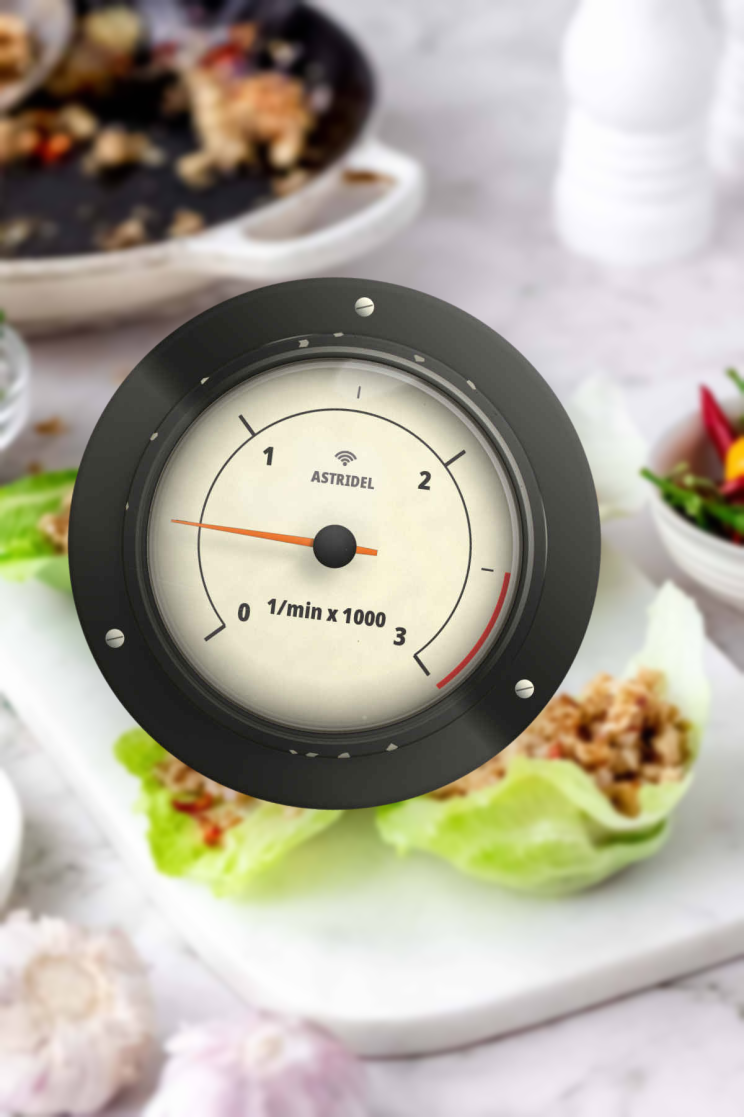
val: 500 rpm
